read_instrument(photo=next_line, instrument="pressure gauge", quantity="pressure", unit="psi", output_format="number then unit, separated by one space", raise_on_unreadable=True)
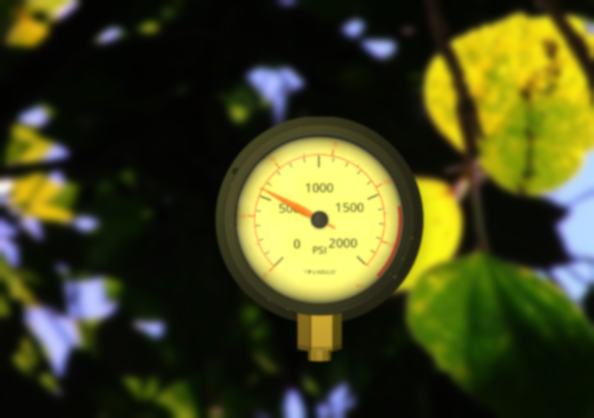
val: 550 psi
